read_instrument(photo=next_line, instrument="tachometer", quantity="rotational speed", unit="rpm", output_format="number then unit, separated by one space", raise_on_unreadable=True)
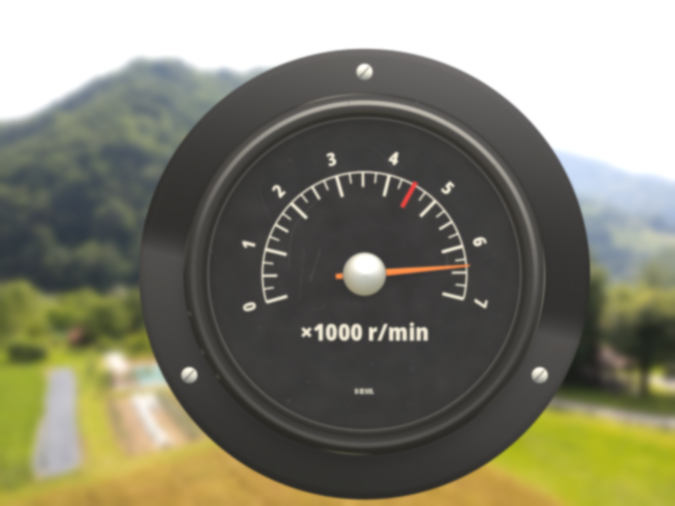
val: 6375 rpm
